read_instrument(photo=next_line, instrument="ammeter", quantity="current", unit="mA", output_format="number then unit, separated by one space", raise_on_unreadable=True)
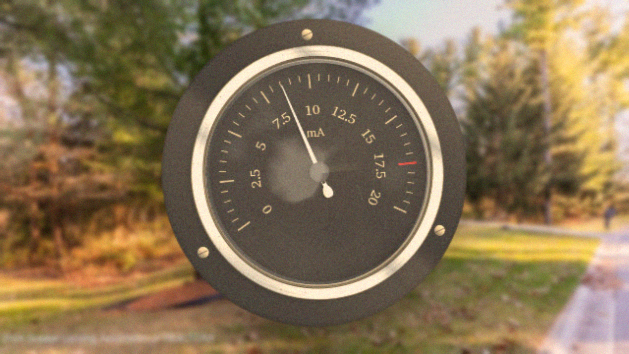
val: 8.5 mA
